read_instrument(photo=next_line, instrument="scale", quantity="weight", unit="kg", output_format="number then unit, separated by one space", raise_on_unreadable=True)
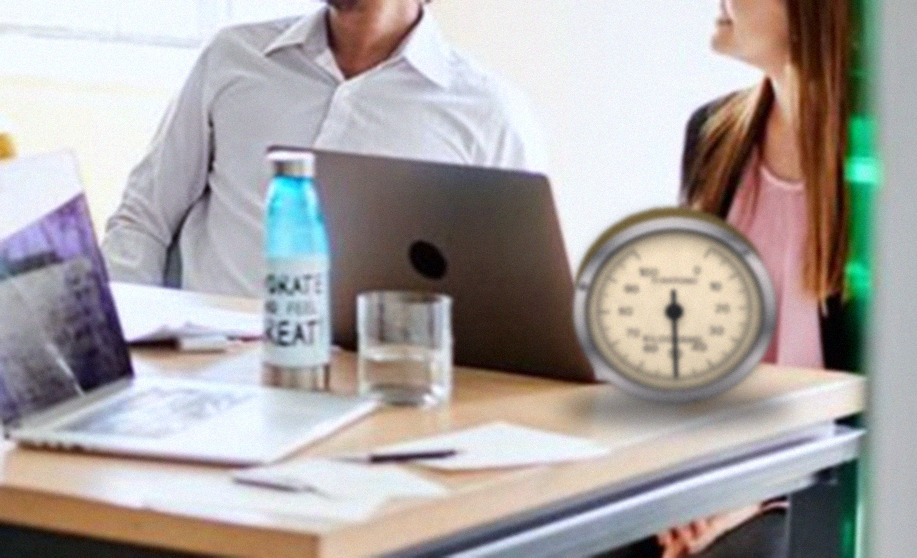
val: 50 kg
